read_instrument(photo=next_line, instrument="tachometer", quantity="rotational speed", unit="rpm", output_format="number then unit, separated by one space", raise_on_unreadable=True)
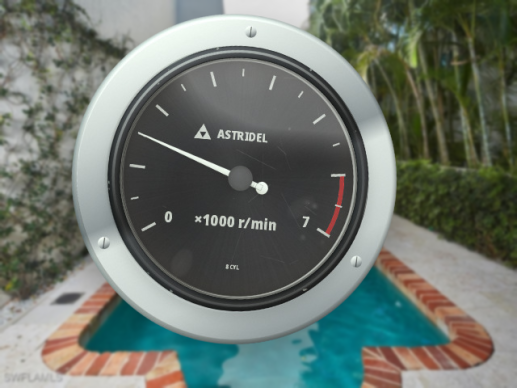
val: 1500 rpm
